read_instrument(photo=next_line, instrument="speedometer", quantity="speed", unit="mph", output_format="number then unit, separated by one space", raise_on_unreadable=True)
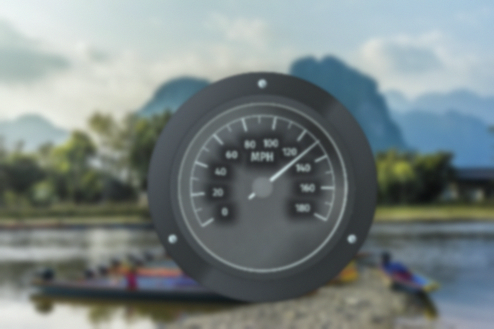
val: 130 mph
